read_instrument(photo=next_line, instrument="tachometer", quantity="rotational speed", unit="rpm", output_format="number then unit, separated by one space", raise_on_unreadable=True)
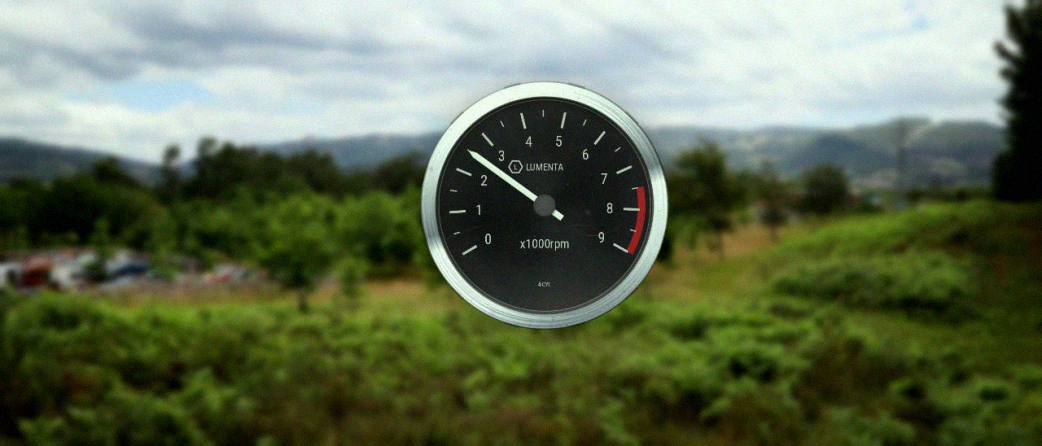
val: 2500 rpm
